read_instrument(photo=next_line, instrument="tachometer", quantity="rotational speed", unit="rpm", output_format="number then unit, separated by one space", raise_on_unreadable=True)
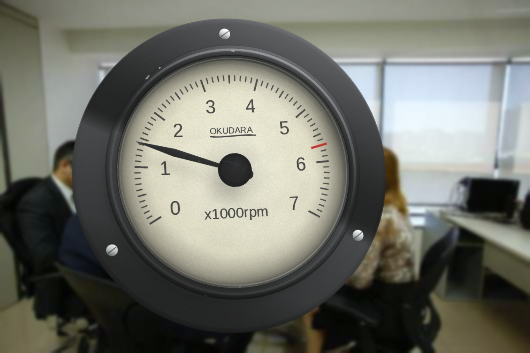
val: 1400 rpm
